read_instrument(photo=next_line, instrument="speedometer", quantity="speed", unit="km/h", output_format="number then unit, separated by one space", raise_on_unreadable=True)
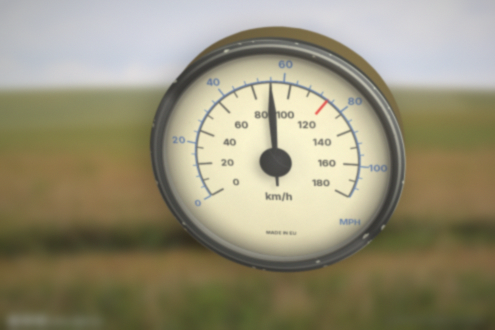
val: 90 km/h
